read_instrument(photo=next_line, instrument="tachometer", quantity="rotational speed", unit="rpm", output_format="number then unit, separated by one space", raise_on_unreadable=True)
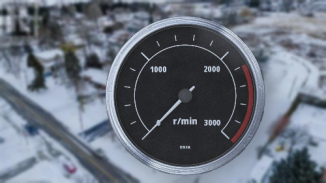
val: 0 rpm
